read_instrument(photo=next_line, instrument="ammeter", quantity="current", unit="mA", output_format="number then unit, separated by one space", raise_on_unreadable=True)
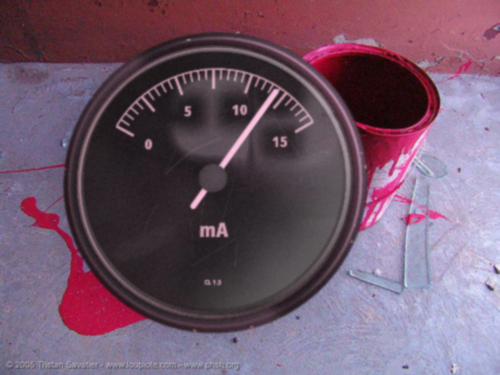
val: 12 mA
